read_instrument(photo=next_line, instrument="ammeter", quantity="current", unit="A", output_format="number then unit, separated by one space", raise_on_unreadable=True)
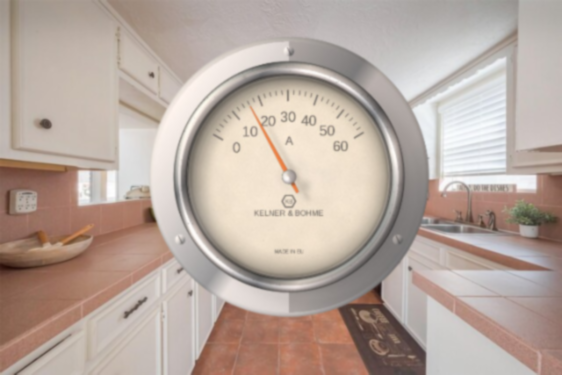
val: 16 A
